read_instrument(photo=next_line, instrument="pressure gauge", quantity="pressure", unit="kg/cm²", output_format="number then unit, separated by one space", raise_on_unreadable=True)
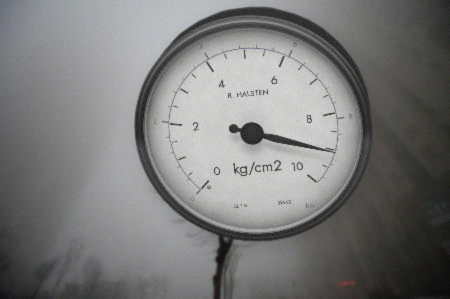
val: 9 kg/cm²
